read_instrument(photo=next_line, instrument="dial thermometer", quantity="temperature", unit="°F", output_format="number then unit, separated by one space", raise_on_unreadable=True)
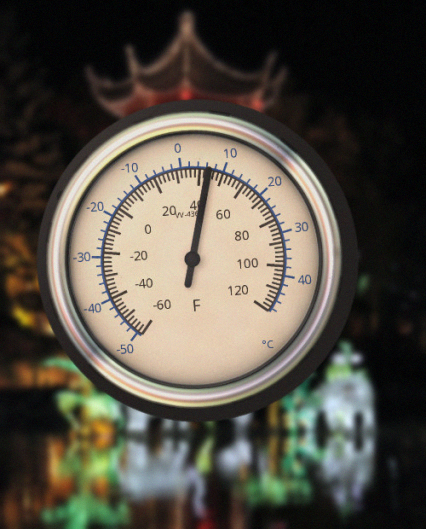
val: 44 °F
